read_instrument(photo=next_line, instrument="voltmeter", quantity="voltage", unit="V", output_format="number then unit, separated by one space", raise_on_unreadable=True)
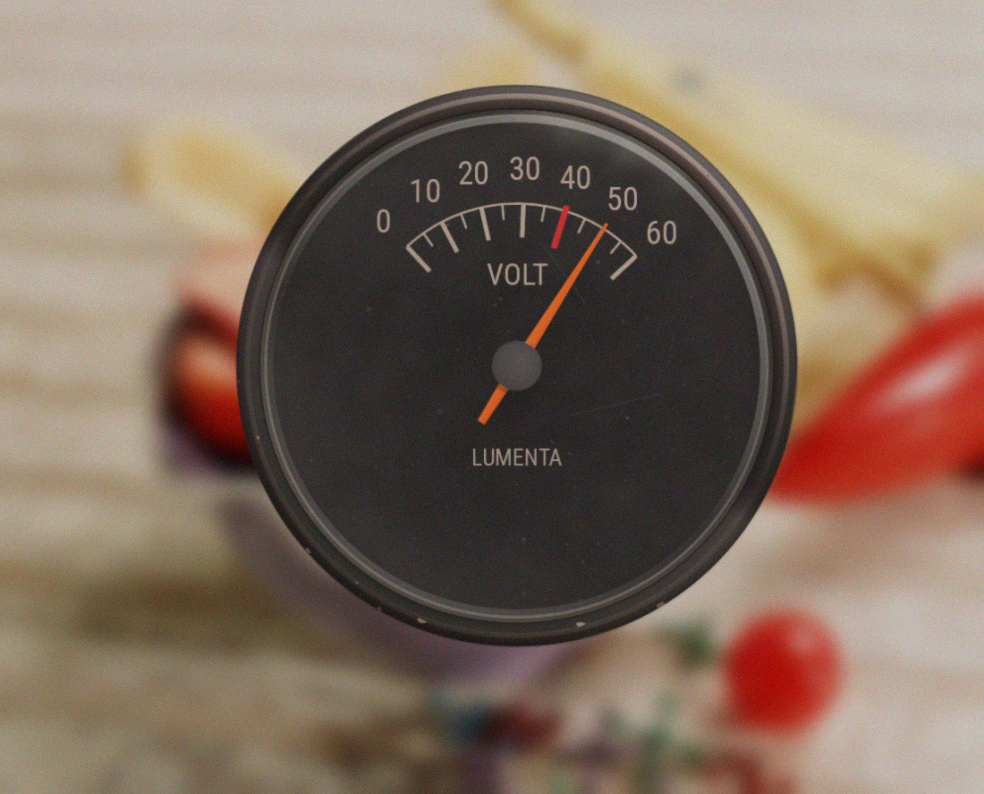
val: 50 V
